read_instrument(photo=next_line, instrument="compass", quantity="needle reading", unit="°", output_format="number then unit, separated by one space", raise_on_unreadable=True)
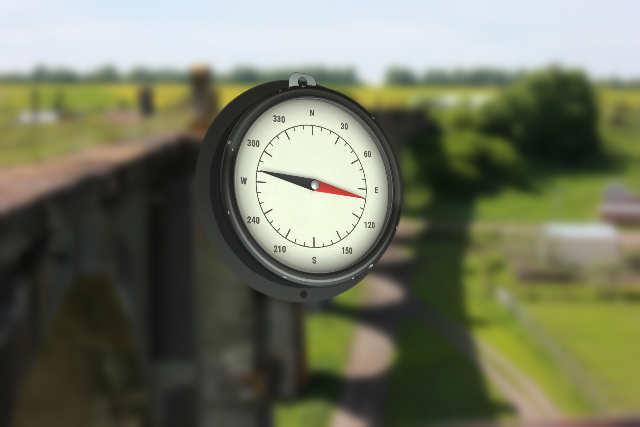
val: 100 °
